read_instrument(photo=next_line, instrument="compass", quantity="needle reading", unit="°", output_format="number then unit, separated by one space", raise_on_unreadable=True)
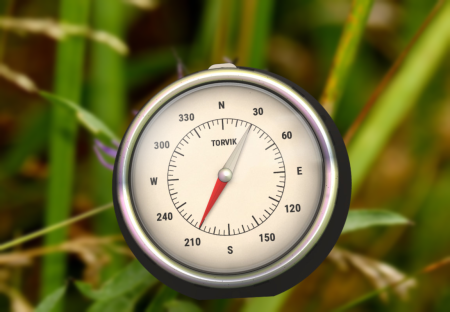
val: 210 °
